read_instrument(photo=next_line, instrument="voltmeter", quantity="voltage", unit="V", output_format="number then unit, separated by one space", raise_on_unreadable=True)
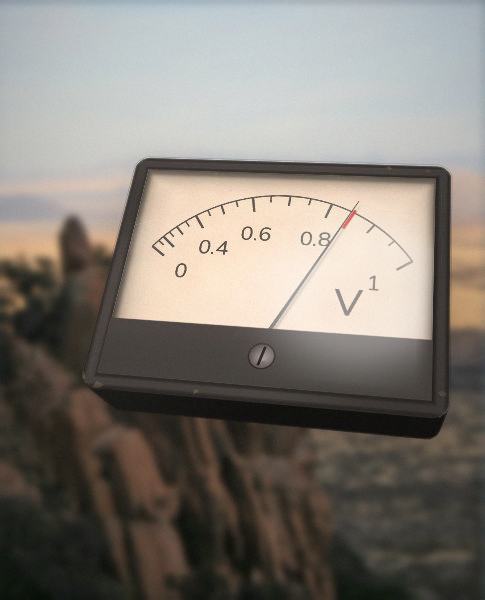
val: 0.85 V
